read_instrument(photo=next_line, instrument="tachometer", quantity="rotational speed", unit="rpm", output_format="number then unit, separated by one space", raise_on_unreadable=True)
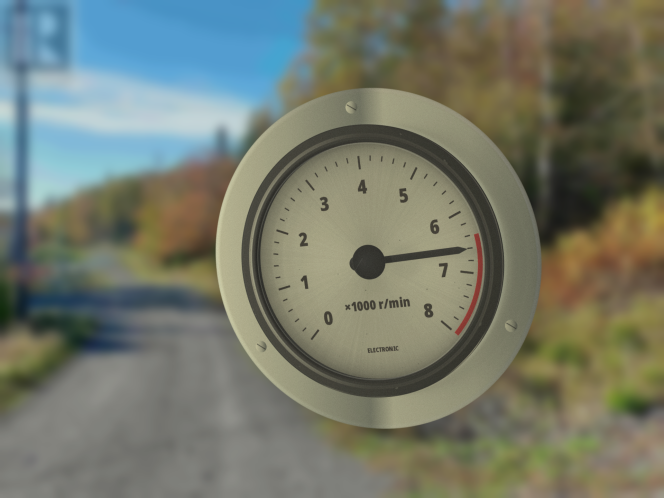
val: 6600 rpm
